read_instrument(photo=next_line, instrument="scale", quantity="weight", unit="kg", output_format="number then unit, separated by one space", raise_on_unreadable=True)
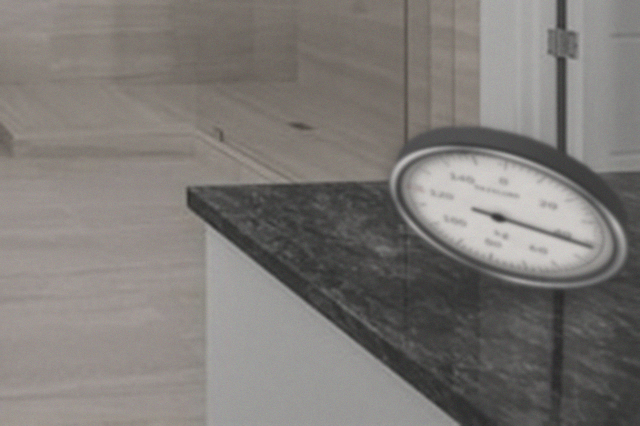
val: 40 kg
